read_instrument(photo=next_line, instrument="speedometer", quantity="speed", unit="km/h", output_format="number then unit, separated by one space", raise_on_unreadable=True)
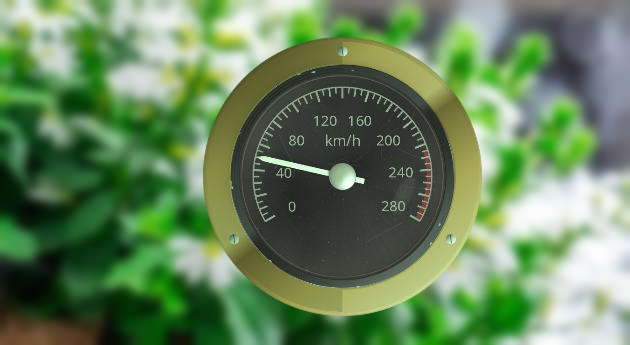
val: 50 km/h
